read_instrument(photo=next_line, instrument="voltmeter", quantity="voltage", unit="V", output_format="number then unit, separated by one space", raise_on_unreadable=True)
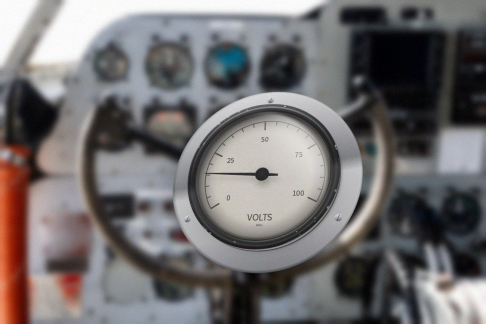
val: 15 V
